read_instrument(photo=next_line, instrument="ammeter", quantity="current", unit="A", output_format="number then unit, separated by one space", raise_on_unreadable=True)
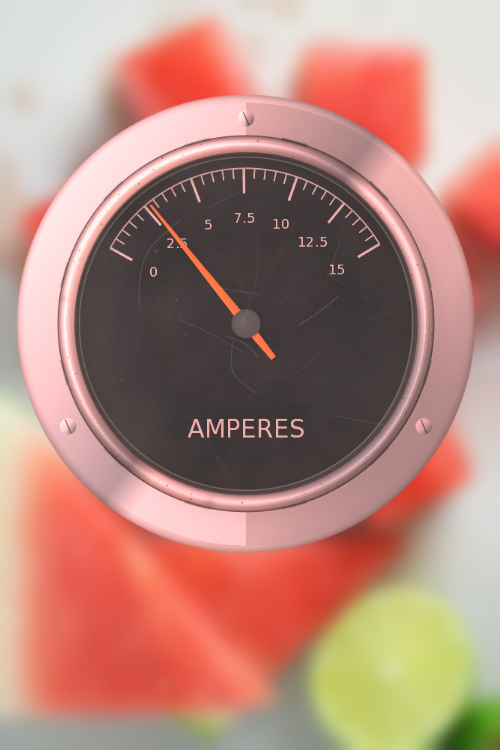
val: 2.75 A
